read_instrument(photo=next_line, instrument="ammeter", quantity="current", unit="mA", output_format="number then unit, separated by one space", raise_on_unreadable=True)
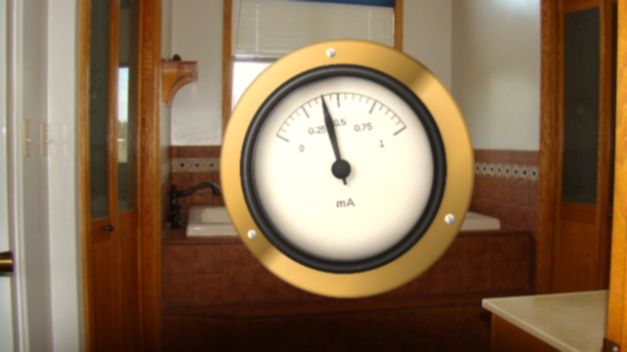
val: 0.4 mA
